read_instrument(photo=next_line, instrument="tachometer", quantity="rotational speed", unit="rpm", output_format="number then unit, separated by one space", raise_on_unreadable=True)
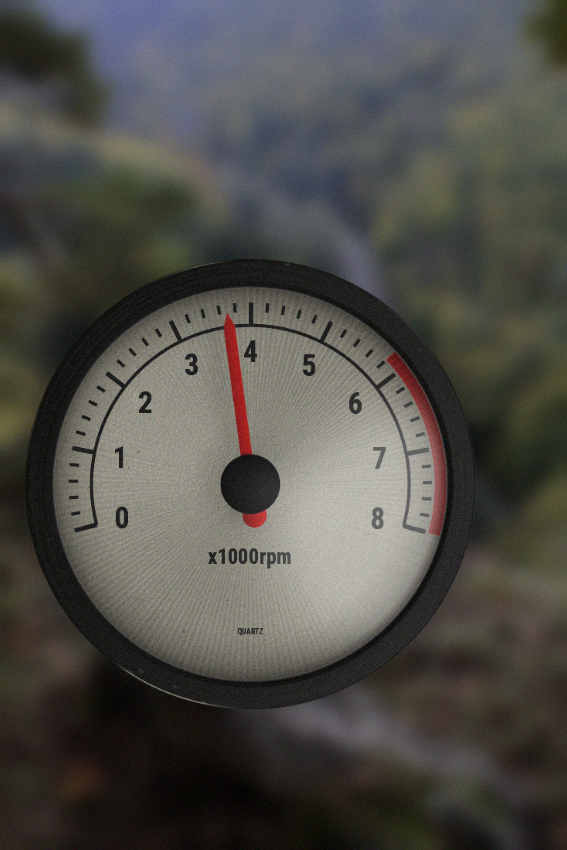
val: 3700 rpm
